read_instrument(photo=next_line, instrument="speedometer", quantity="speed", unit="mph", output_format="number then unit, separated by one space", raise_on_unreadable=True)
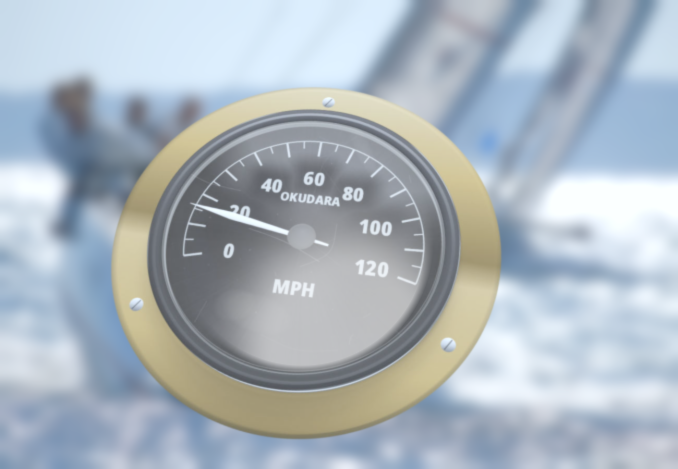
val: 15 mph
